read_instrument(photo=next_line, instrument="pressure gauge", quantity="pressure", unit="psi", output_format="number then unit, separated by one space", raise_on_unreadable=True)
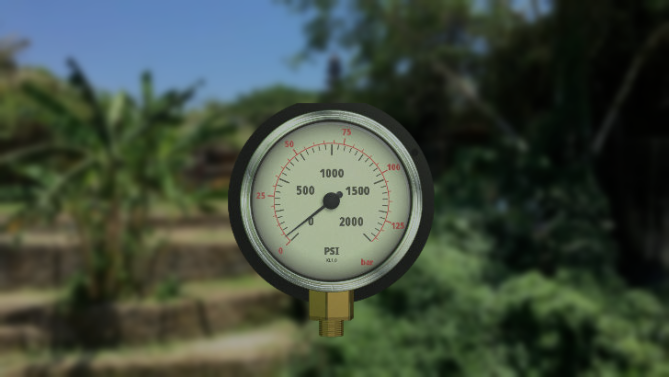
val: 50 psi
